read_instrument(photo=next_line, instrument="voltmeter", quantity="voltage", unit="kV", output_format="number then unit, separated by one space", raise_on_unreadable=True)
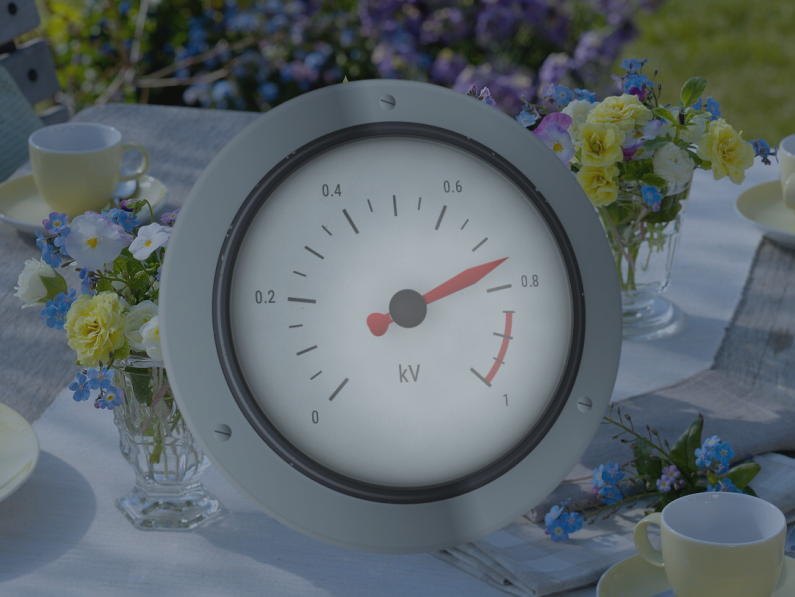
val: 0.75 kV
